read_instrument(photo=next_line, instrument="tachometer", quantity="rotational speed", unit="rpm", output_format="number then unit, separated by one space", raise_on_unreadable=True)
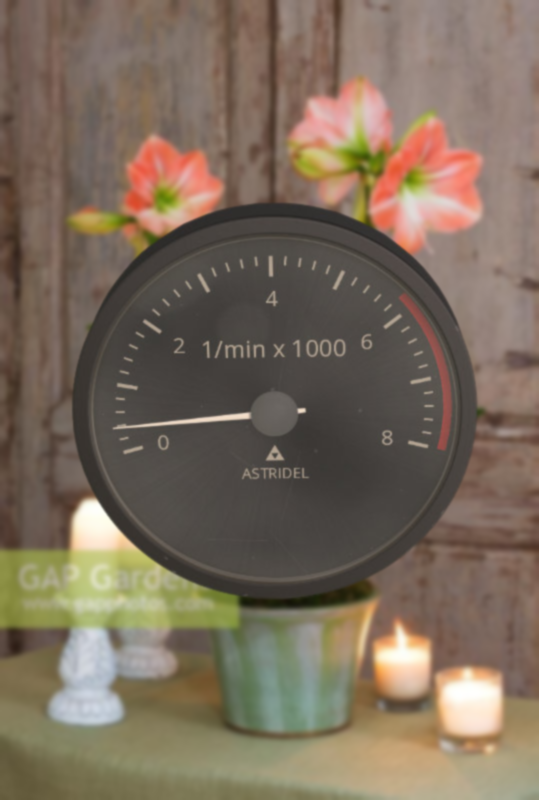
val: 400 rpm
